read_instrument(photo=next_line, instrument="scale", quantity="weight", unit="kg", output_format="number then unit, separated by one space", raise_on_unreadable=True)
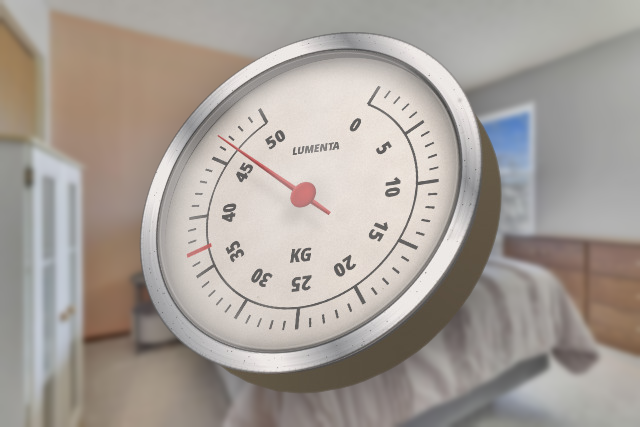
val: 46.5 kg
